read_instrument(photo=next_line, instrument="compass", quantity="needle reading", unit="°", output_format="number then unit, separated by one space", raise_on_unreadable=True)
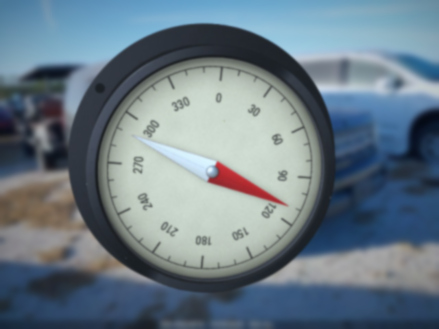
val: 110 °
